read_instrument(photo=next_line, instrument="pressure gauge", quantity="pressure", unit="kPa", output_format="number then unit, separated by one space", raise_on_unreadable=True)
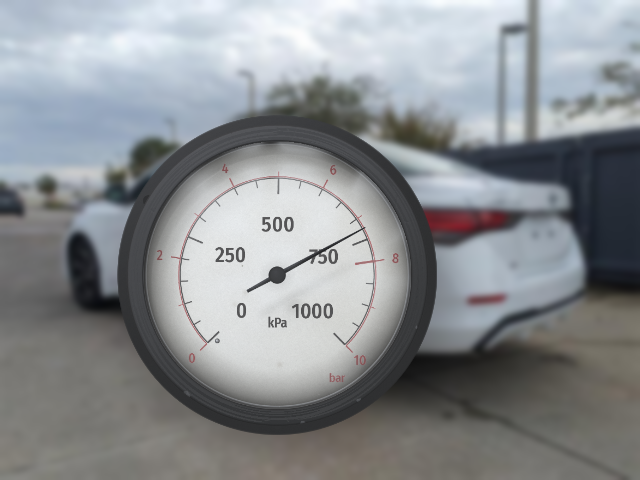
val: 725 kPa
